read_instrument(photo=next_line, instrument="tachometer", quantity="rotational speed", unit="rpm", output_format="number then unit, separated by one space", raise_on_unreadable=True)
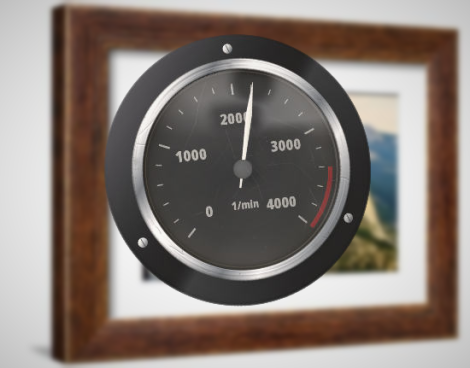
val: 2200 rpm
